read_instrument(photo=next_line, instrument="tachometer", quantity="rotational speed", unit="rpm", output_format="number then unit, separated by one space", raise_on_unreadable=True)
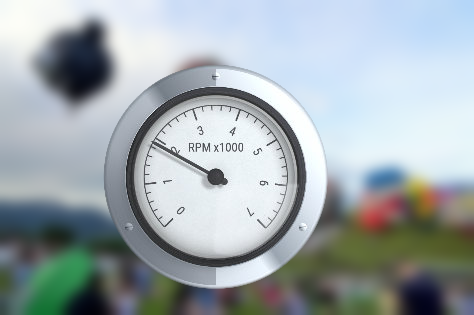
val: 1900 rpm
